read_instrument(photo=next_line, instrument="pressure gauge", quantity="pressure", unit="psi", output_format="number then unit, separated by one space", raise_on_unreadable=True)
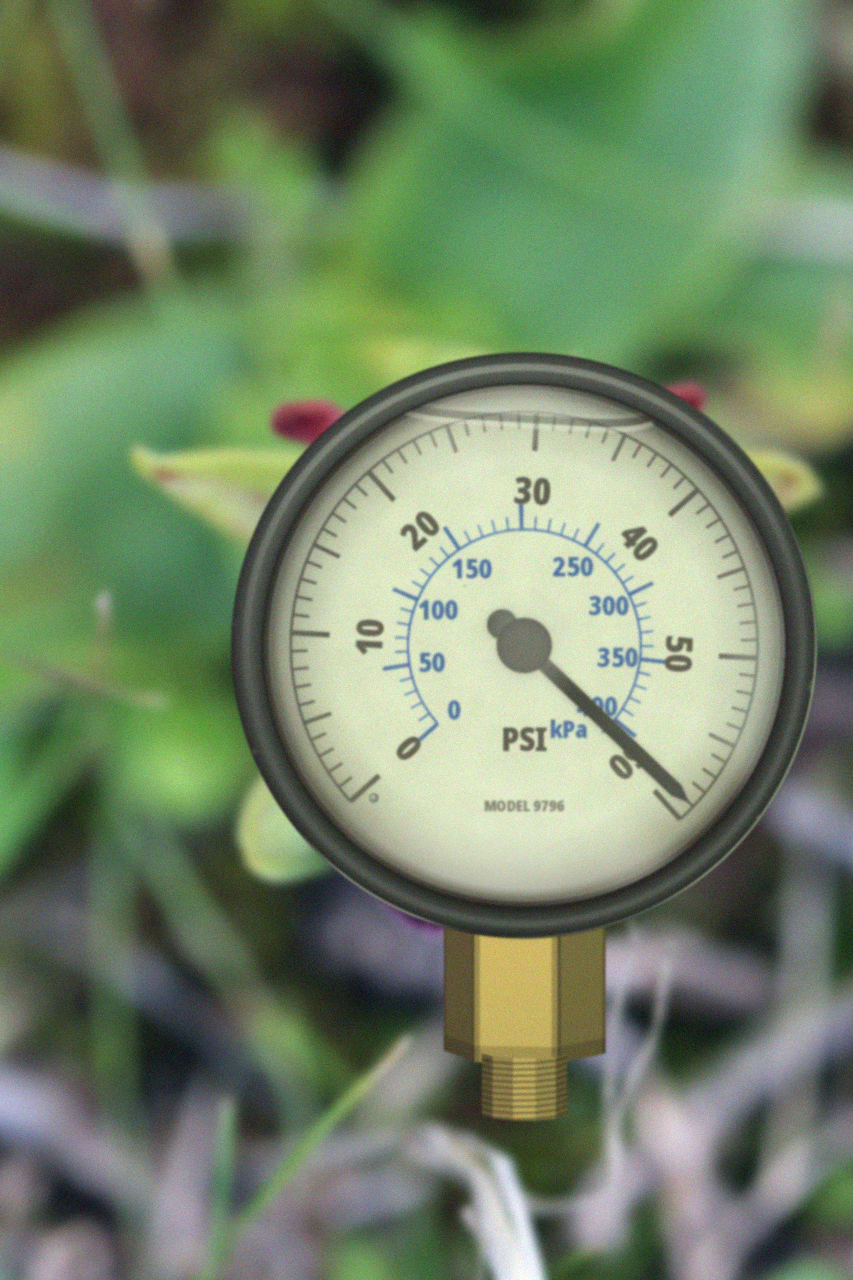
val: 59 psi
